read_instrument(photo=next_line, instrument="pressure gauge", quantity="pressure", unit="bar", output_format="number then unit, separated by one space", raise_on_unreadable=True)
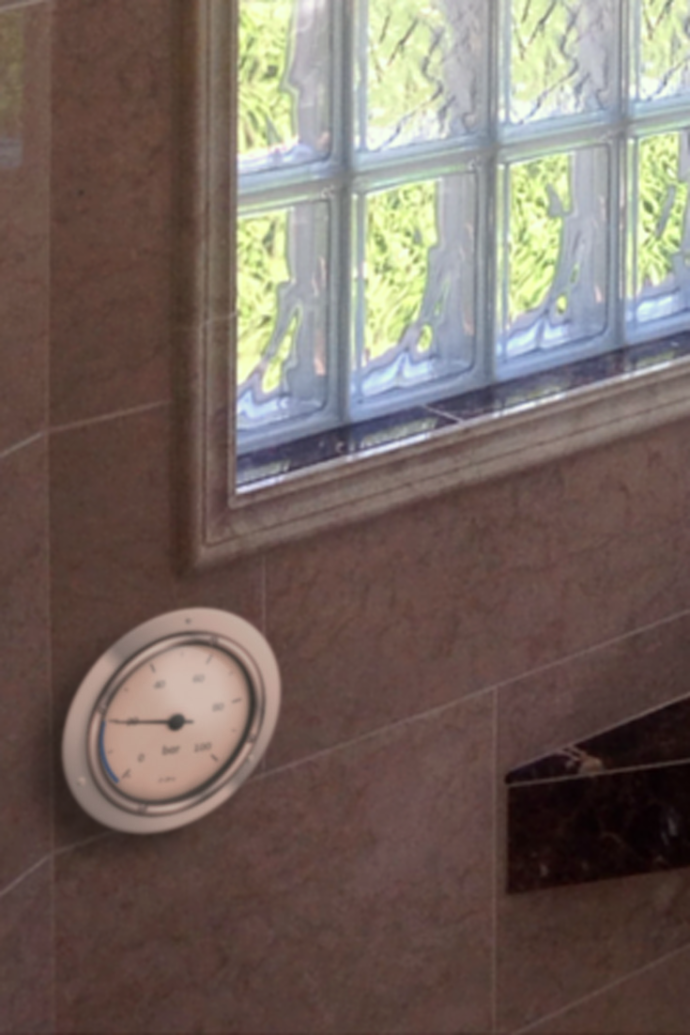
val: 20 bar
